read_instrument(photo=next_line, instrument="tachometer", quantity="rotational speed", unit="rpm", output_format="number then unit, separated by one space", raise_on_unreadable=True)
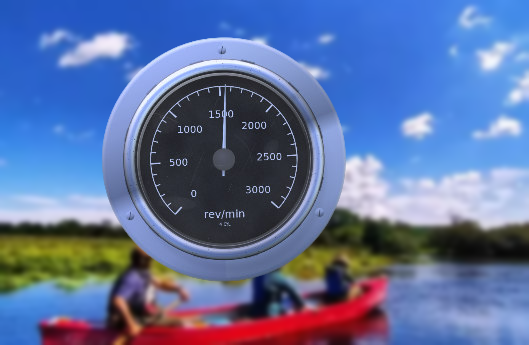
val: 1550 rpm
